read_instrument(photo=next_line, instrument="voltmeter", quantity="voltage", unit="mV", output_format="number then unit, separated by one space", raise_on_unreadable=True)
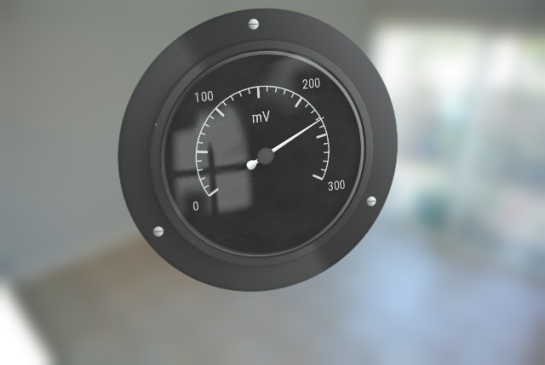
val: 230 mV
